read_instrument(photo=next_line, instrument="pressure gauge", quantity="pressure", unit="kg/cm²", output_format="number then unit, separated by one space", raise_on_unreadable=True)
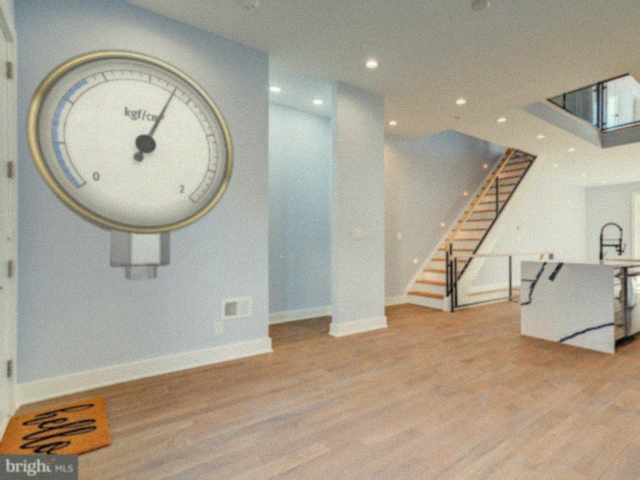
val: 1.15 kg/cm²
